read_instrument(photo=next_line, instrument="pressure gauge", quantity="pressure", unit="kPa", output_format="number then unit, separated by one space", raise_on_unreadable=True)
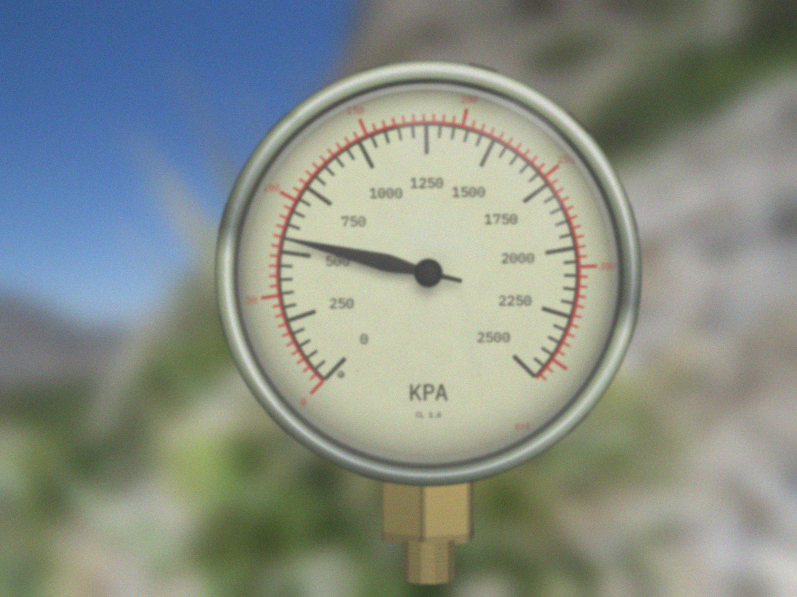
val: 550 kPa
